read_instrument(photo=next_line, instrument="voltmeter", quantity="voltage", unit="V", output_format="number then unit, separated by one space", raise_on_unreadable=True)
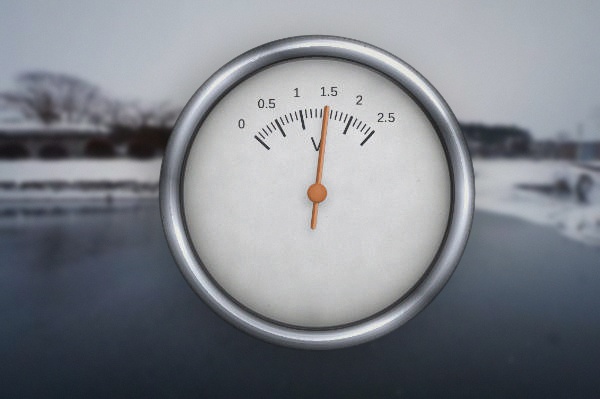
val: 1.5 V
